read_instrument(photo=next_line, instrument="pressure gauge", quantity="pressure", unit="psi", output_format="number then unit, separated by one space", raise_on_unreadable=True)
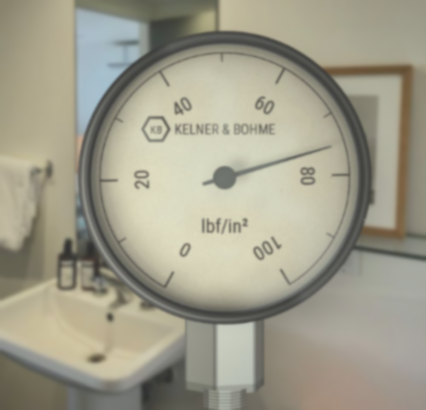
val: 75 psi
